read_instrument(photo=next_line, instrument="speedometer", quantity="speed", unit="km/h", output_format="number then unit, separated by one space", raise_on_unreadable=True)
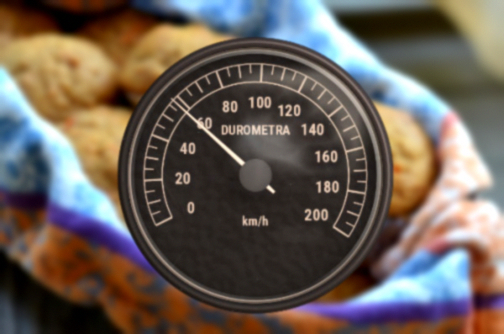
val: 57.5 km/h
